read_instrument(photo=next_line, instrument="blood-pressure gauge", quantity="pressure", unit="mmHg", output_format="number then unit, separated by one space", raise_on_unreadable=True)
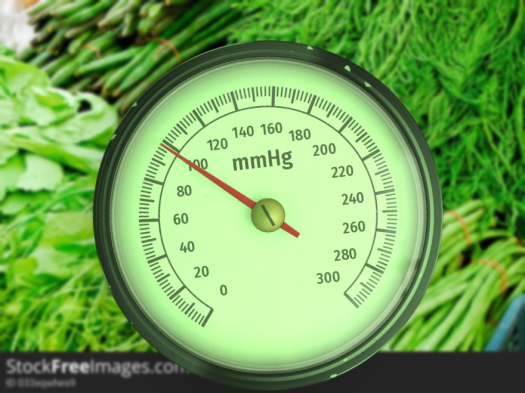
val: 98 mmHg
